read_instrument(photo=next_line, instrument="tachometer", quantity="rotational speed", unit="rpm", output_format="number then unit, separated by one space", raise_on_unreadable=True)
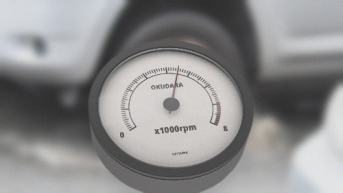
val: 4500 rpm
